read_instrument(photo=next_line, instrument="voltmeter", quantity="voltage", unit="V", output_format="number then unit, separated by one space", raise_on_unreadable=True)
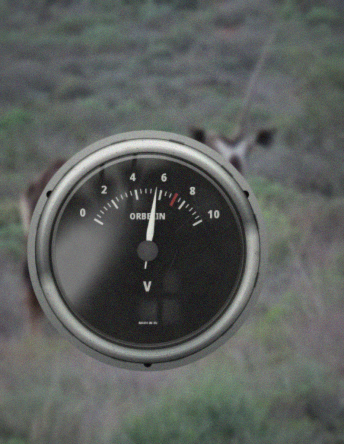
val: 5.6 V
